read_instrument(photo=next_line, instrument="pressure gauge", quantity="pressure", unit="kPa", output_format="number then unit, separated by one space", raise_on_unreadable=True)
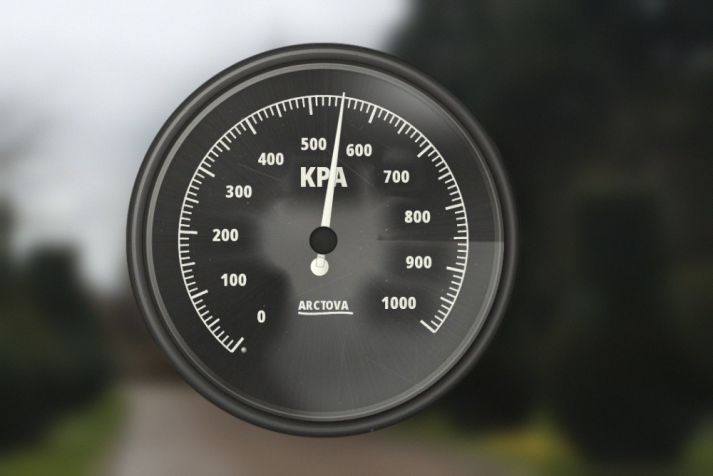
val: 550 kPa
